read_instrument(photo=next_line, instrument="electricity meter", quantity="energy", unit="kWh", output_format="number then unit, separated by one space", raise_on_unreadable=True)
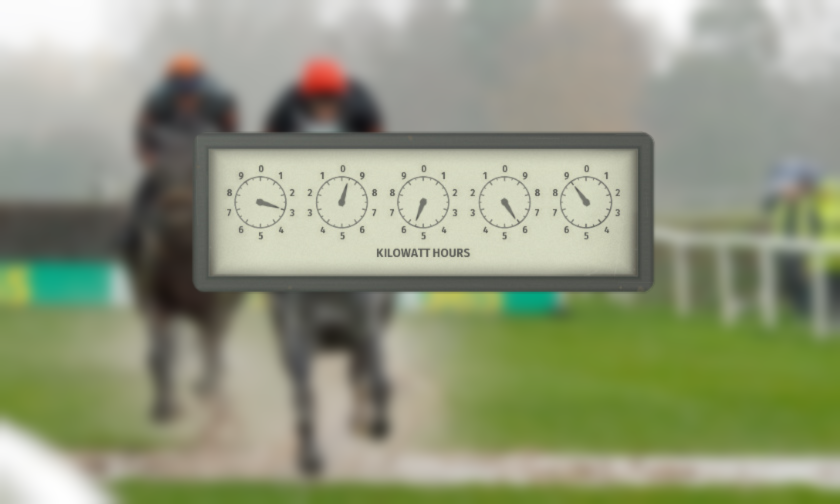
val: 29559 kWh
